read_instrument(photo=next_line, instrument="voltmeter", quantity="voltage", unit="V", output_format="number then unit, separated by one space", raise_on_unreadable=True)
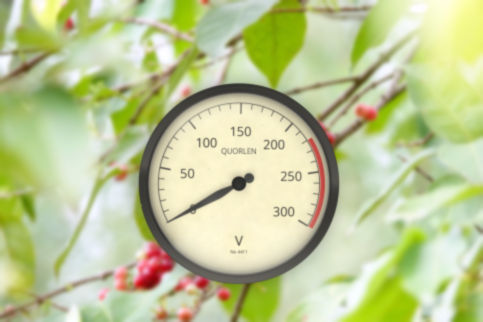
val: 0 V
